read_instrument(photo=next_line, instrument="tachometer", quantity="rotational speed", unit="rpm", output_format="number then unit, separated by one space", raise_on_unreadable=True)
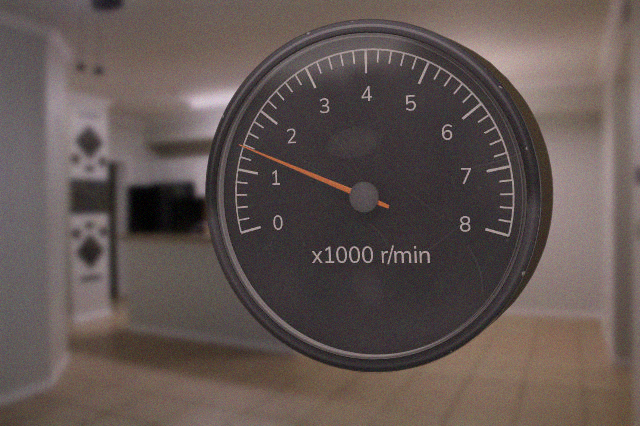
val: 1400 rpm
